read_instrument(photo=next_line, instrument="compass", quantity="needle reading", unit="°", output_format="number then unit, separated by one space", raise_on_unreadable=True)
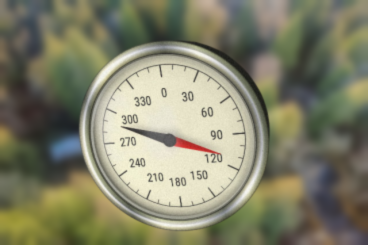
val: 110 °
